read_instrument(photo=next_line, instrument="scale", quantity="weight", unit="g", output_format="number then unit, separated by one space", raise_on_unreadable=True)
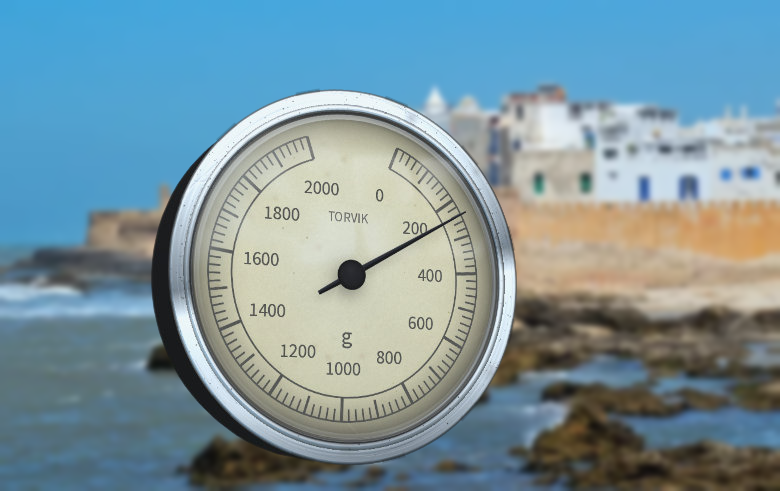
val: 240 g
